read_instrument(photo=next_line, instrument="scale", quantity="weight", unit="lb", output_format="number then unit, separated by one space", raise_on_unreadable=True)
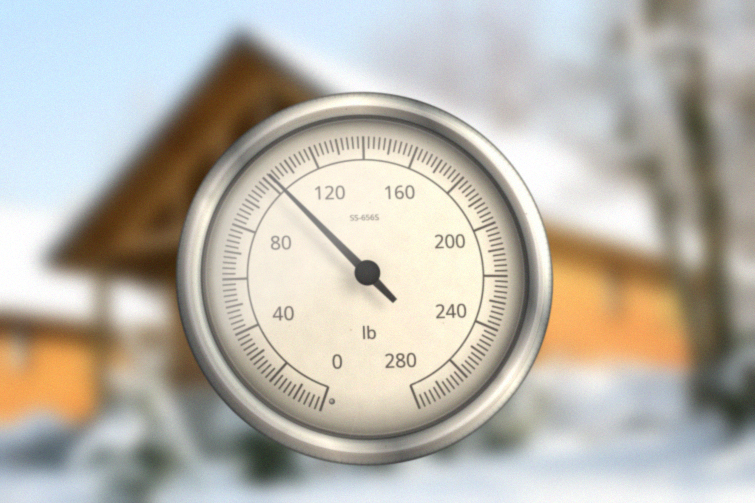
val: 102 lb
